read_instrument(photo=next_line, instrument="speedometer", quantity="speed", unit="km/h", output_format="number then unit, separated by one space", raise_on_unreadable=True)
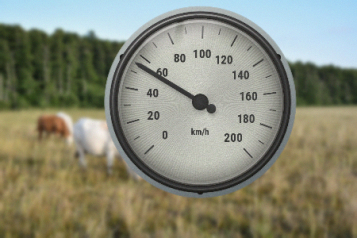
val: 55 km/h
